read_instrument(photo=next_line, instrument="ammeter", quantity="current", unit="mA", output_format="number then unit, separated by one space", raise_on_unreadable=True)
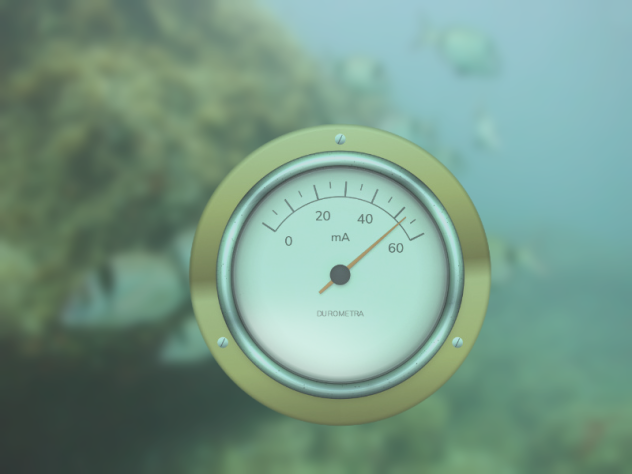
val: 52.5 mA
